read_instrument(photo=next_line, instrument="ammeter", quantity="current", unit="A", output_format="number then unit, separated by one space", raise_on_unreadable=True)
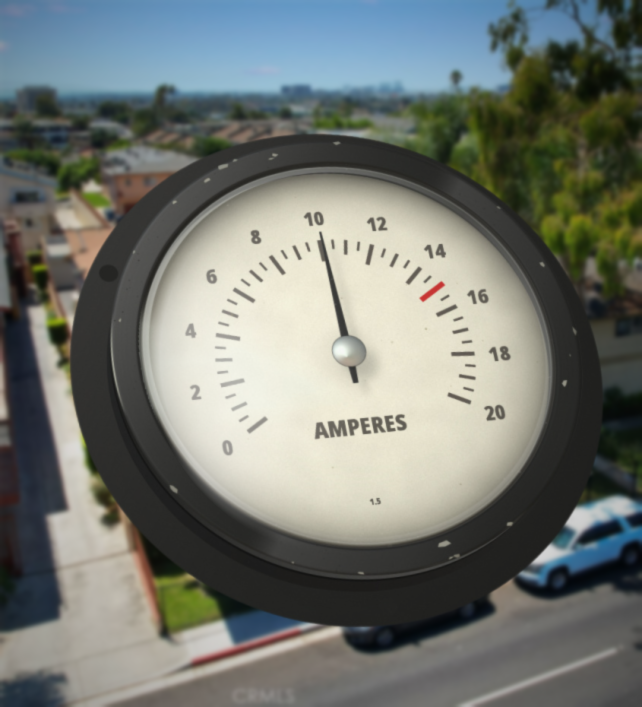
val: 10 A
